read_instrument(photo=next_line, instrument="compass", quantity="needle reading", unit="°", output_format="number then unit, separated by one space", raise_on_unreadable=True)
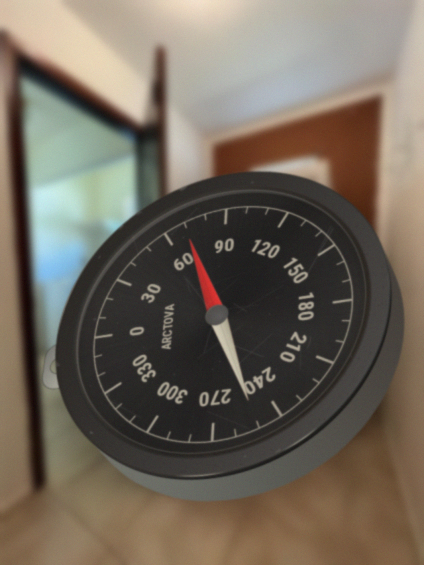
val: 70 °
